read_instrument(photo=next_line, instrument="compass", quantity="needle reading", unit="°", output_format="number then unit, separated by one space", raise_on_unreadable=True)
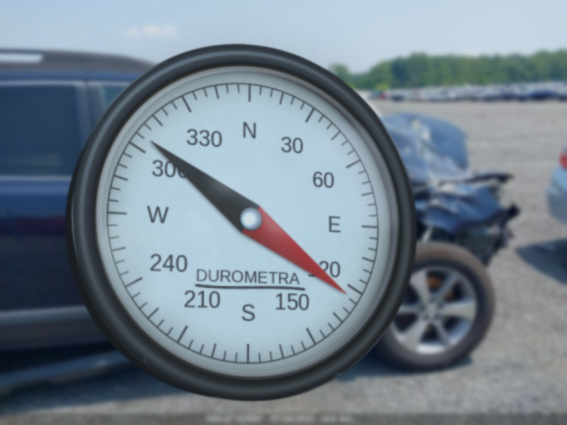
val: 125 °
